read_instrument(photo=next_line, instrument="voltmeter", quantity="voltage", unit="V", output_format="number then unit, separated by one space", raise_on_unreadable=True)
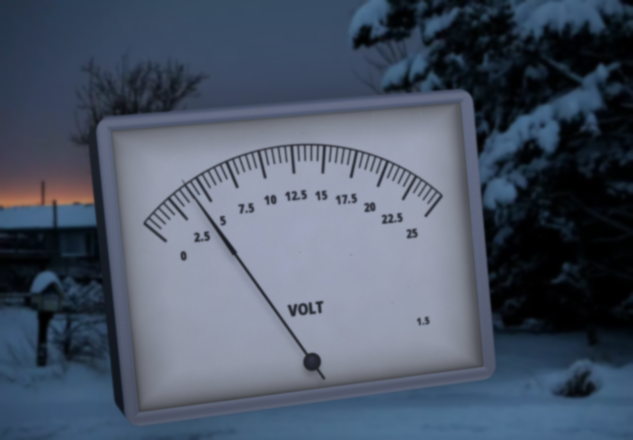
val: 4 V
